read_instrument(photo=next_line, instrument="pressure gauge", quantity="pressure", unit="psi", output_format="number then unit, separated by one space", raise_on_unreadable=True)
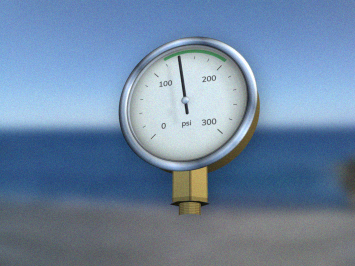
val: 140 psi
